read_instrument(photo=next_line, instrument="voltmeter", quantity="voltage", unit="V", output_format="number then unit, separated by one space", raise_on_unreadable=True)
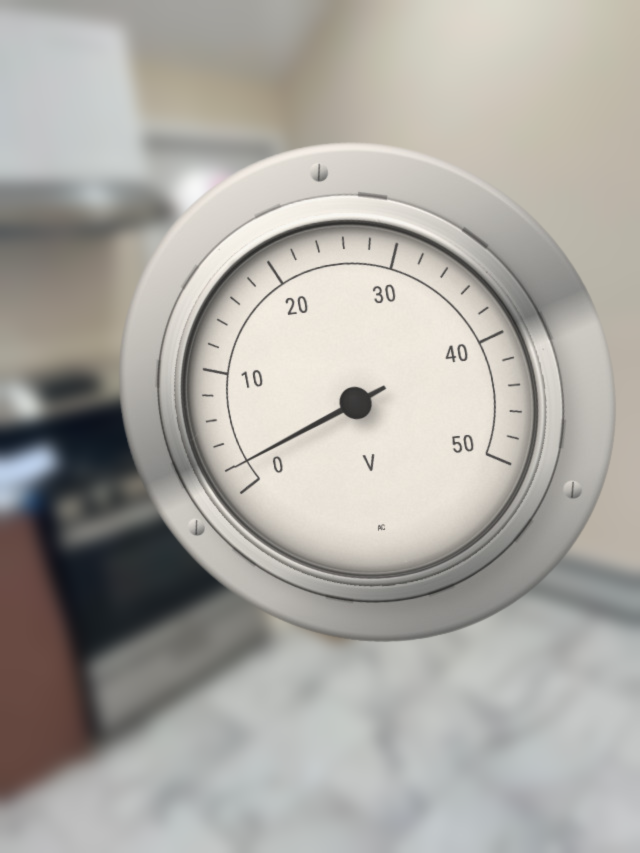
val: 2 V
